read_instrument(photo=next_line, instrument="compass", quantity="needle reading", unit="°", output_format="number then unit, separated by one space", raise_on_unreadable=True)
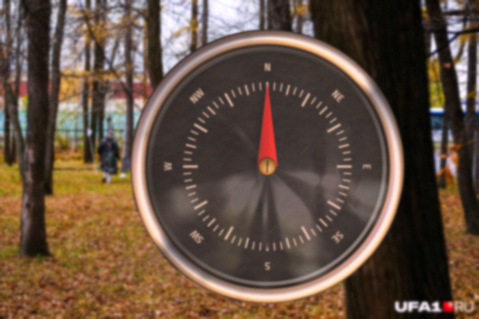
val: 0 °
